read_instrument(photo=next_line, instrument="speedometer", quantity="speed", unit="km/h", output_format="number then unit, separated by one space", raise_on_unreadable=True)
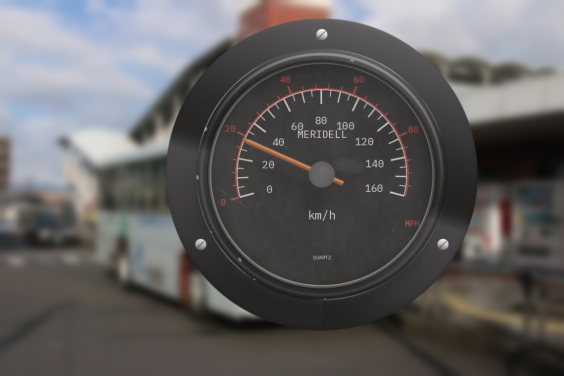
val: 30 km/h
